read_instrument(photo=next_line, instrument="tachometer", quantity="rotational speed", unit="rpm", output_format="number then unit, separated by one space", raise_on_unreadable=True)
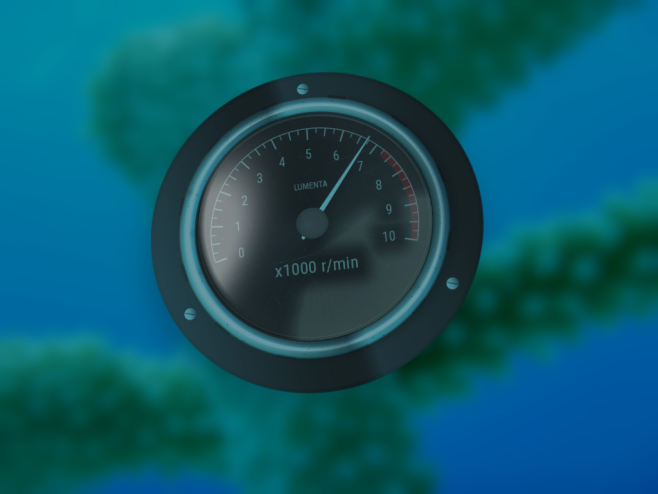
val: 6750 rpm
